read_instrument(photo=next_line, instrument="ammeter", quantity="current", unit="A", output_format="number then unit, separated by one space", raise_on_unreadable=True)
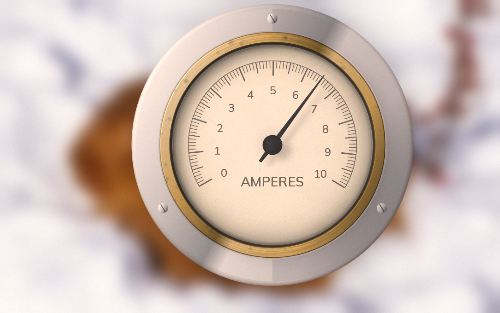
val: 6.5 A
